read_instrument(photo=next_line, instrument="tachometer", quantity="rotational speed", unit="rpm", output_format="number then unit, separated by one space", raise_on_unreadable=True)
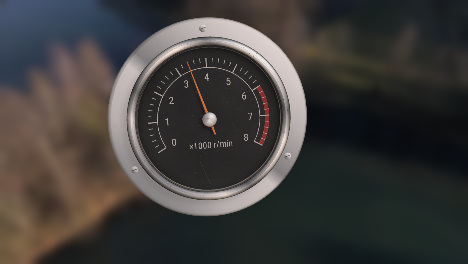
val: 3400 rpm
